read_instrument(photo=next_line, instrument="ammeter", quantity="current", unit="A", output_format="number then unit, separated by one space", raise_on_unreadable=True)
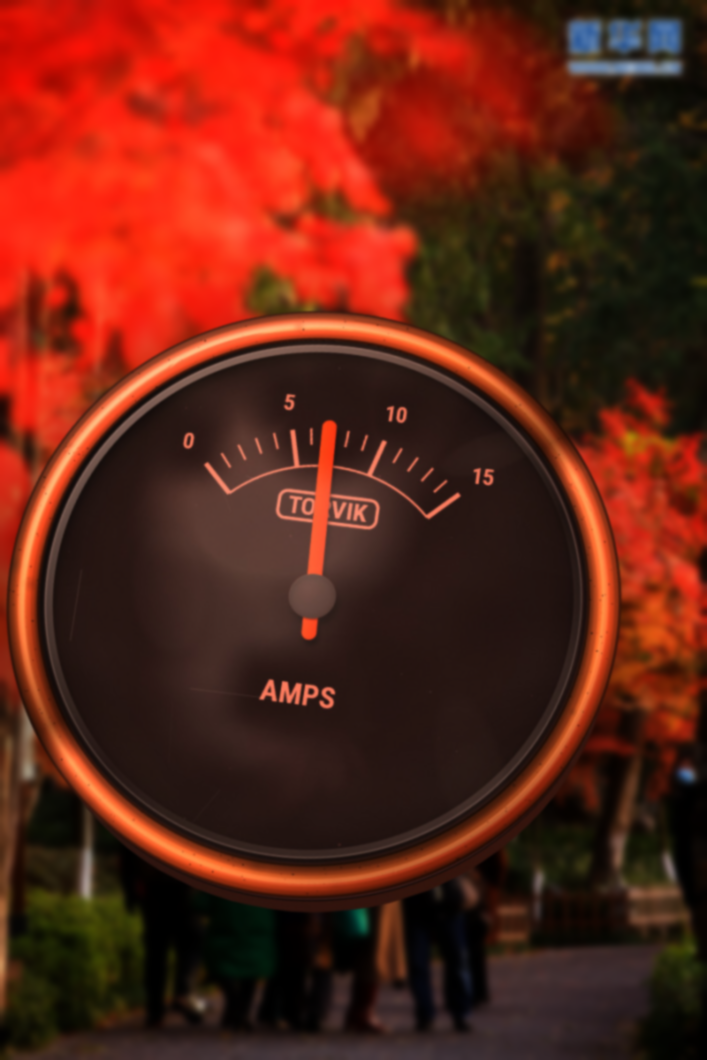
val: 7 A
